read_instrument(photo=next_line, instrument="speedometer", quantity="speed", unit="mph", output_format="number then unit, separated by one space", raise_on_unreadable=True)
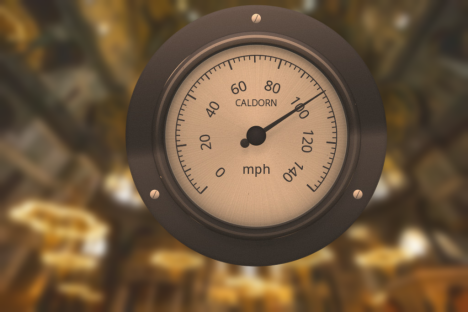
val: 100 mph
